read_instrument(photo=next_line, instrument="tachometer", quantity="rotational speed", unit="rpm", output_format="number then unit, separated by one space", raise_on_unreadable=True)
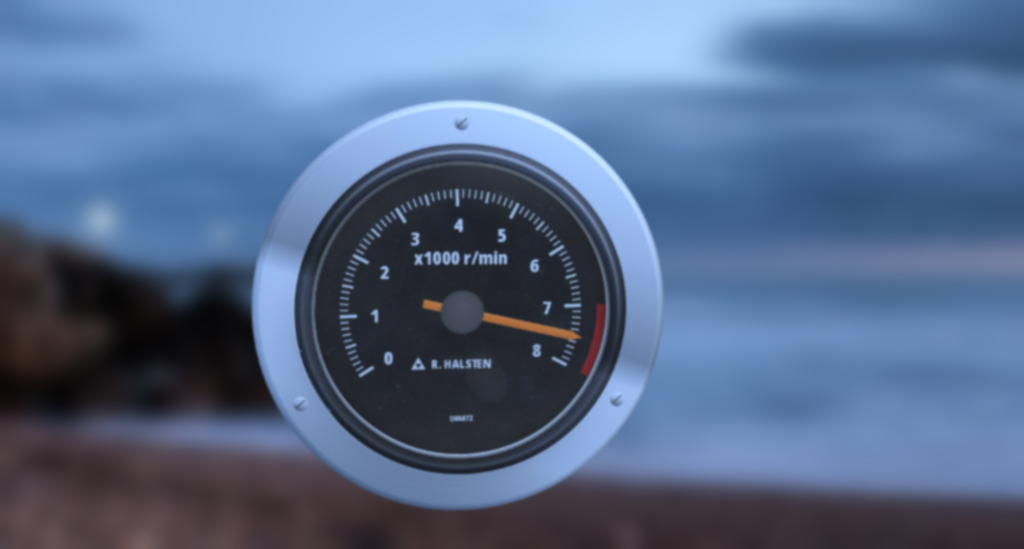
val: 7500 rpm
